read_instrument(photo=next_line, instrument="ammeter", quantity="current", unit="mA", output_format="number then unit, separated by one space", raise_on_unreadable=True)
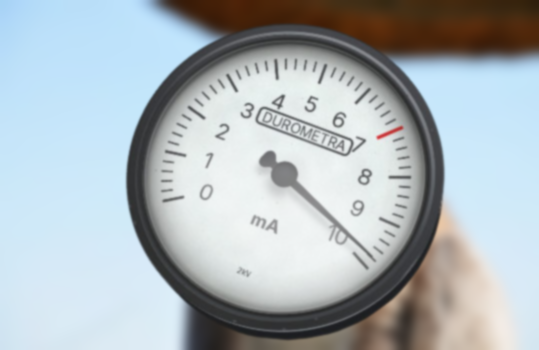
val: 9.8 mA
